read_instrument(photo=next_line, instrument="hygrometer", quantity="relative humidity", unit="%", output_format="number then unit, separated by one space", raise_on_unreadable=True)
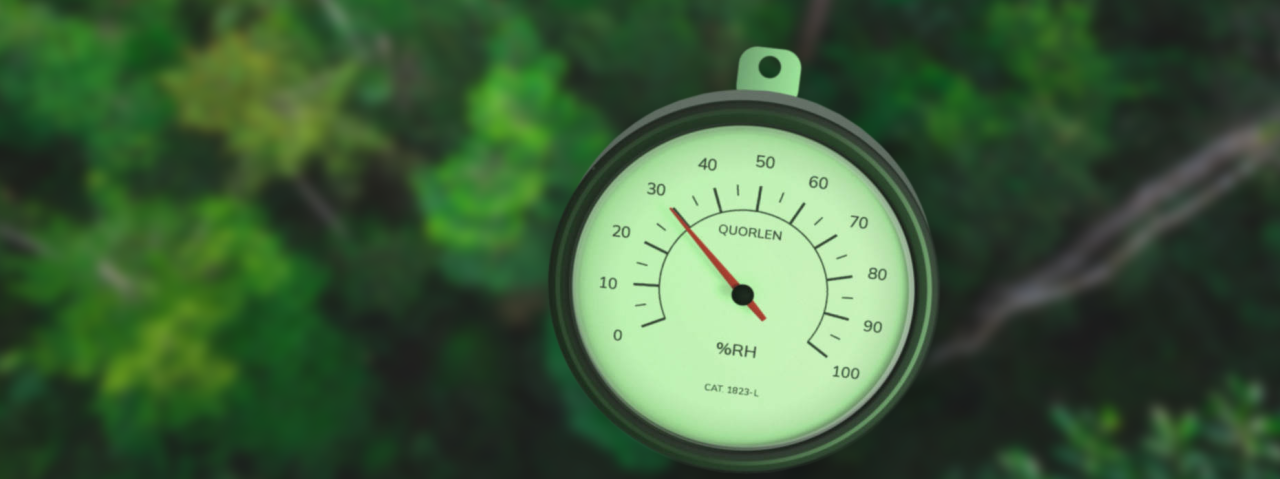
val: 30 %
